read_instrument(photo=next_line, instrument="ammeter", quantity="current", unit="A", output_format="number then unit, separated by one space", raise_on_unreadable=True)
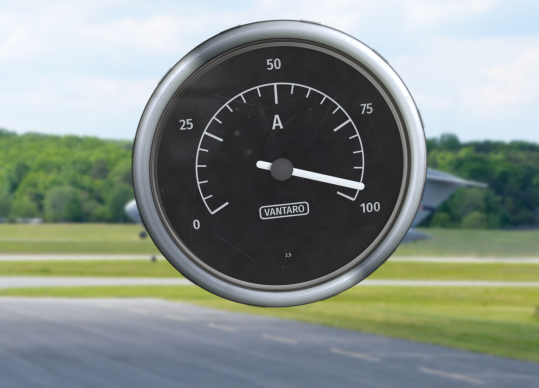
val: 95 A
